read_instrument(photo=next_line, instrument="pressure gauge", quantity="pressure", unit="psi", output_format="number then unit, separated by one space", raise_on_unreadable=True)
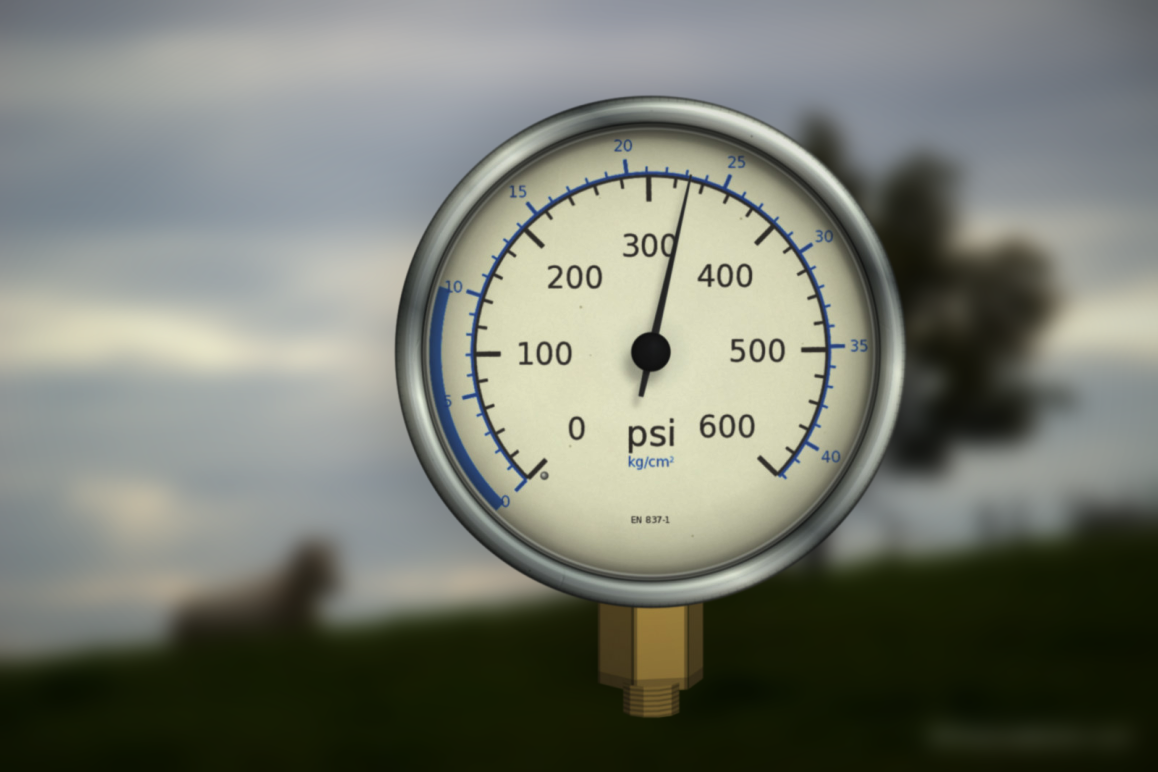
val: 330 psi
